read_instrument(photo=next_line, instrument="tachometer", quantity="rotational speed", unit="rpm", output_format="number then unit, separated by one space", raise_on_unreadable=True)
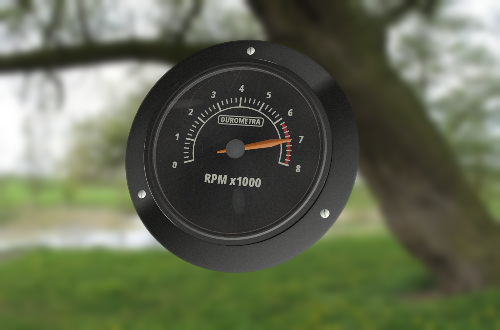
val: 7000 rpm
